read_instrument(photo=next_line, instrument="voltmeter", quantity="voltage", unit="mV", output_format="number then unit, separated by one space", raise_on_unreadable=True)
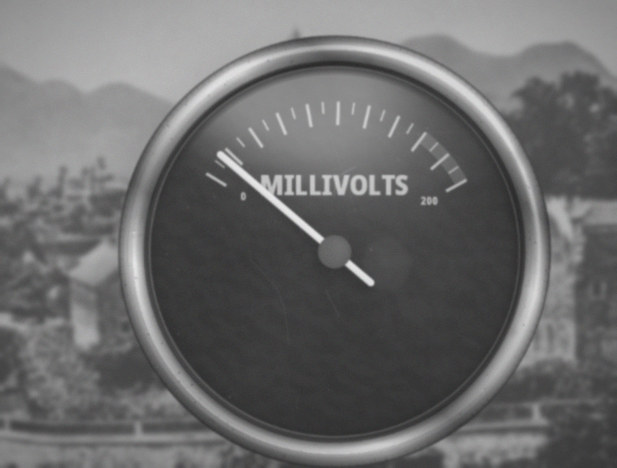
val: 15 mV
